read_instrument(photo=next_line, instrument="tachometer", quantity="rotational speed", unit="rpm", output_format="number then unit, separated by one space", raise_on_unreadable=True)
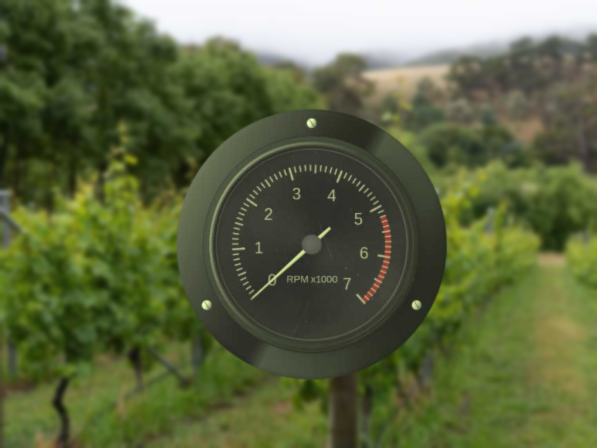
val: 0 rpm
